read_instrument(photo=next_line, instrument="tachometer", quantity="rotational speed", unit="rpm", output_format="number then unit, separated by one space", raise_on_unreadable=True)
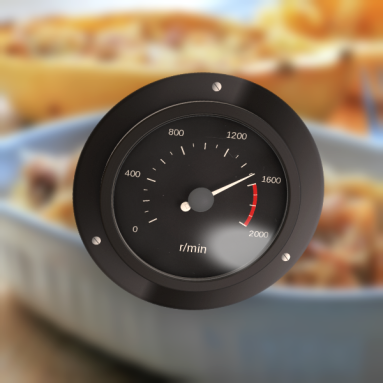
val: 1500 rpm
